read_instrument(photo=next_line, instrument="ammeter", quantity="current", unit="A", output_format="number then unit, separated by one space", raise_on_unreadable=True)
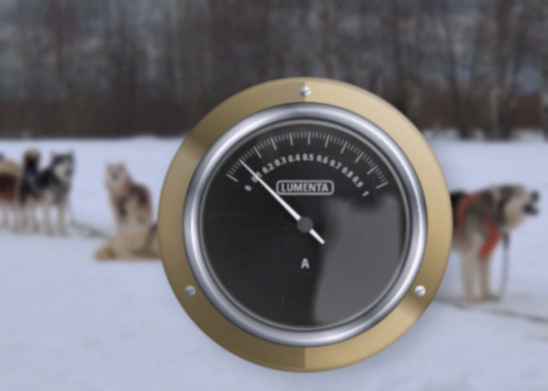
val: 0.1 A
